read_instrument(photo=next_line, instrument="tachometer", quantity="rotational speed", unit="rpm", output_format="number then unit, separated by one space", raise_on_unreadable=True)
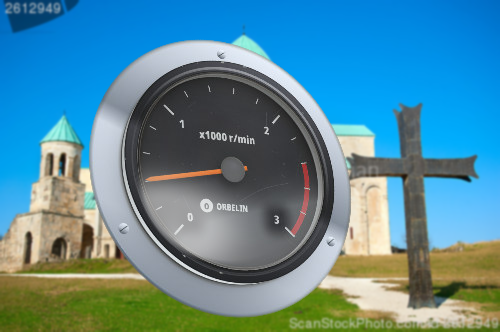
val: 400 rpm
